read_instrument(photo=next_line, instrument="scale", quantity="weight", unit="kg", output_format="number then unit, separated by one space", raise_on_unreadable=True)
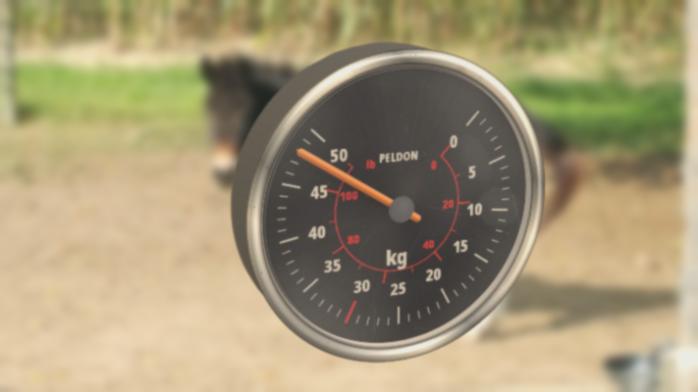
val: 48 kg
